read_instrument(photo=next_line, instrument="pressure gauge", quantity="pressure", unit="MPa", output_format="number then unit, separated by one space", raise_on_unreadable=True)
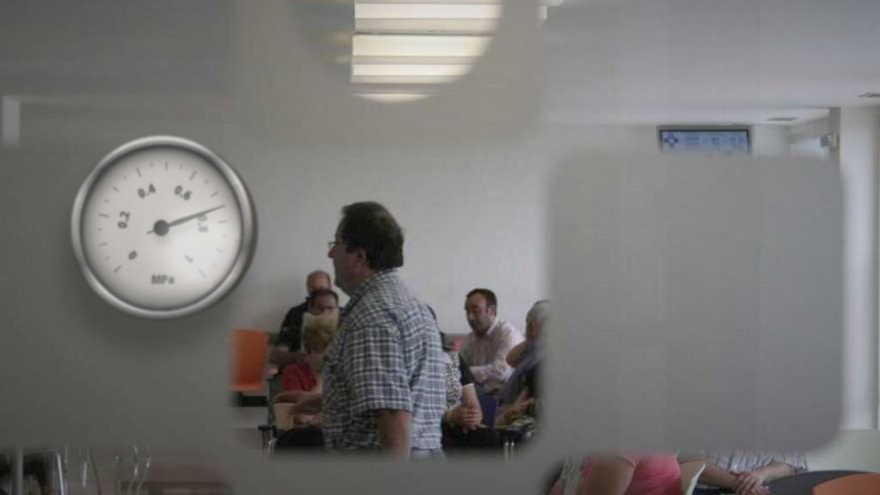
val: 0.75 MPa
